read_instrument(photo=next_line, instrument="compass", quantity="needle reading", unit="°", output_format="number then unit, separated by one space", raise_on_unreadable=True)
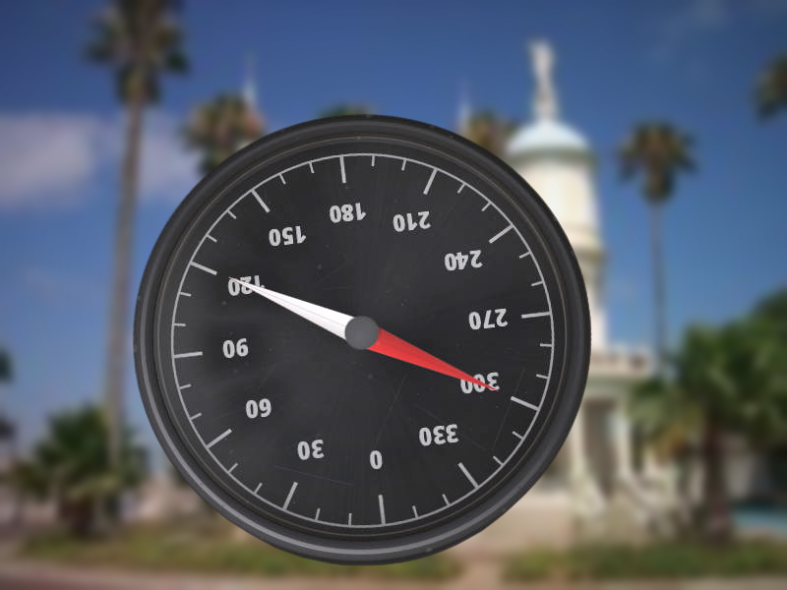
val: 300 °
